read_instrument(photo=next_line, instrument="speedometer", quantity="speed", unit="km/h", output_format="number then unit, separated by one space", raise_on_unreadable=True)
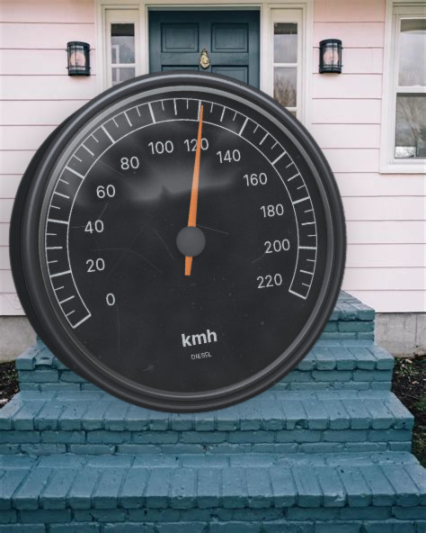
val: 120 km/h
